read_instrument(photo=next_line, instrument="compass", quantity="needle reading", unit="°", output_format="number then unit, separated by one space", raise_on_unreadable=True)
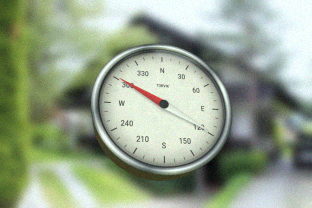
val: 300 °
